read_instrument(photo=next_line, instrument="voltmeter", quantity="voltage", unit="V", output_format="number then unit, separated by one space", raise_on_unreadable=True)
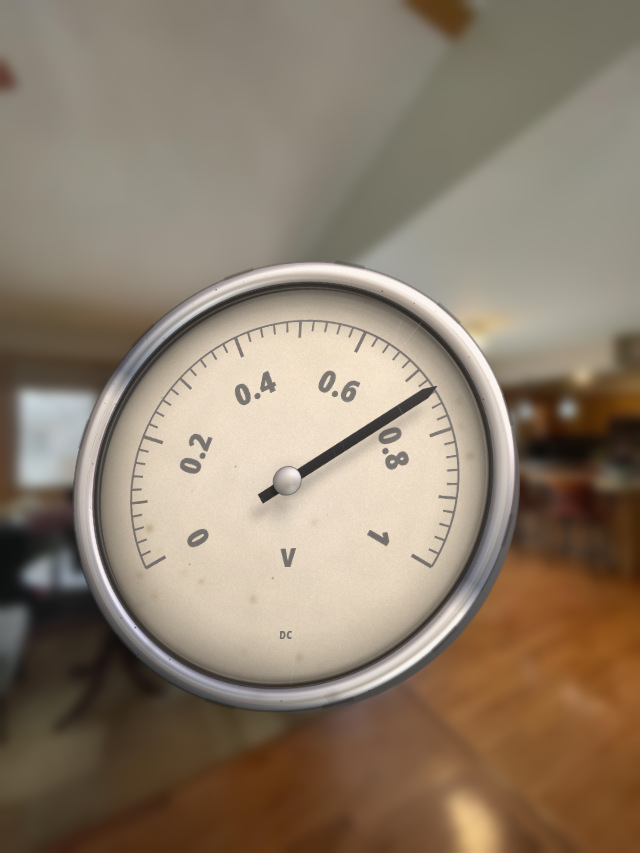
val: 0.74 V
